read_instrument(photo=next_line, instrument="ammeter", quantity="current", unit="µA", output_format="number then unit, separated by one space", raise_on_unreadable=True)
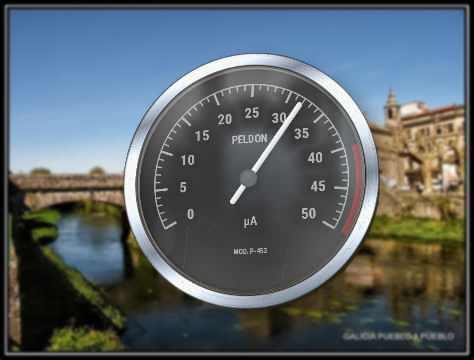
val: 32 µA
